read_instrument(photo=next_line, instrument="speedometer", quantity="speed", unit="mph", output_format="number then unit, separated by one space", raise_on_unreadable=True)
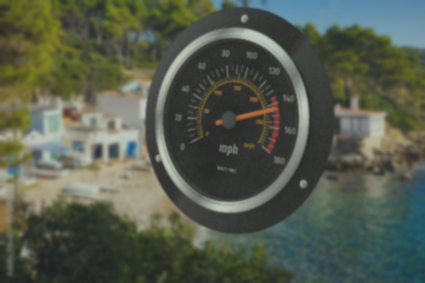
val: 145 mph
